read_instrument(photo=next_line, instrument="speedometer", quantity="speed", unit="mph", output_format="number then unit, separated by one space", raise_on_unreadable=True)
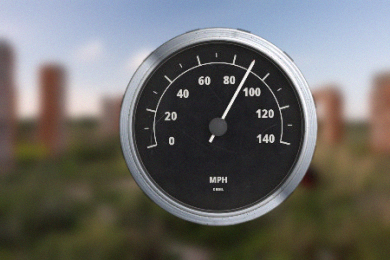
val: 90 mph
